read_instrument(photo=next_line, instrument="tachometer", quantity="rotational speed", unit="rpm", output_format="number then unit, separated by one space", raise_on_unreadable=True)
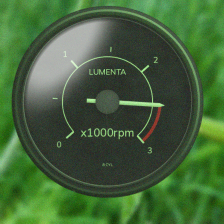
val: 2500 rpm
